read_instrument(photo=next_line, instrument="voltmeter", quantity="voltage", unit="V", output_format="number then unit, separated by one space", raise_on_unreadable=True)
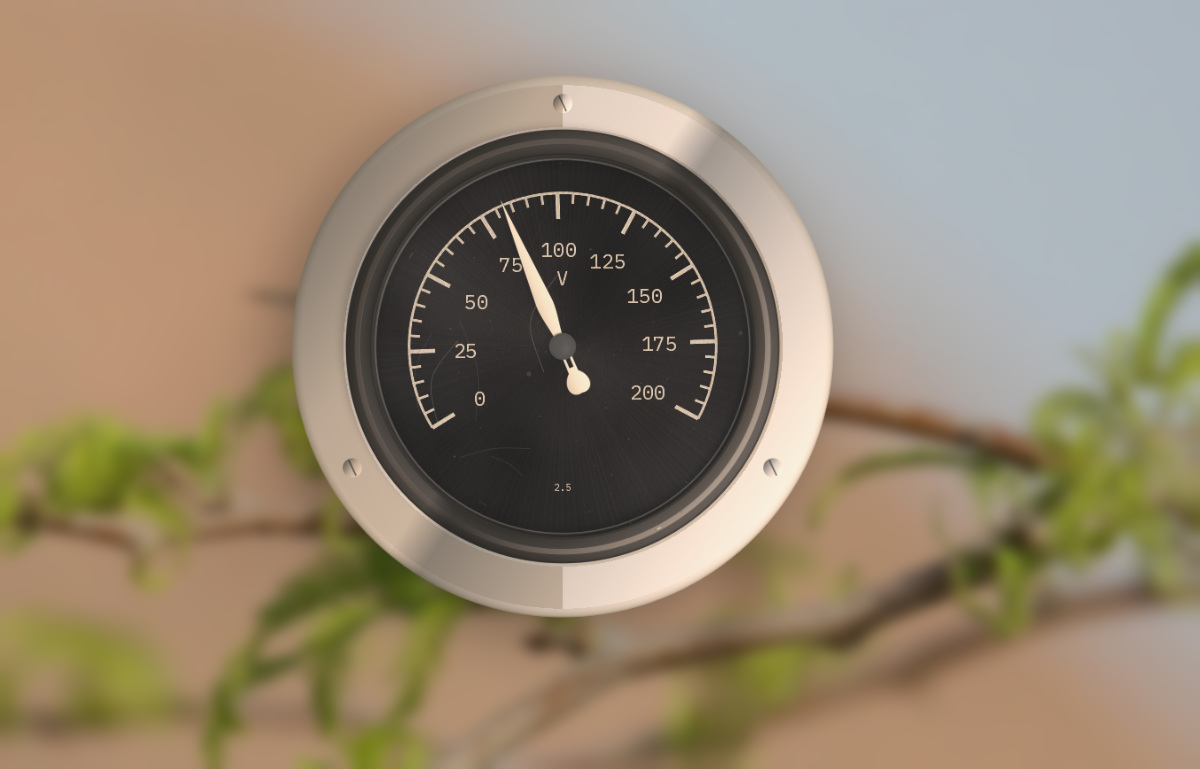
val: 82.5 V
